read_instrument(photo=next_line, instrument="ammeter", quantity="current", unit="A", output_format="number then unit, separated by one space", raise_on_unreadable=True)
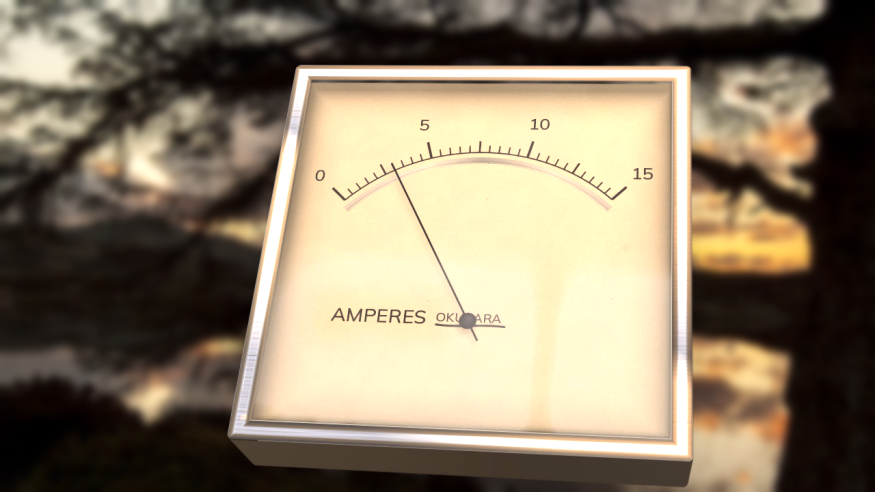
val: 3 A
